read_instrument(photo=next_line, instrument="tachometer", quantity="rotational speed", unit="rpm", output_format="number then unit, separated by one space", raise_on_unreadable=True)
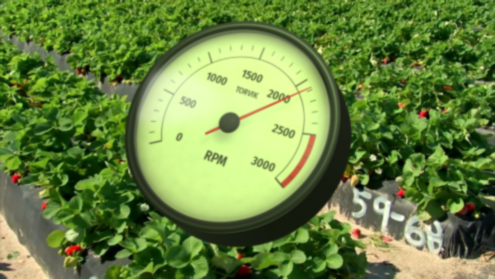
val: 2100 rpm
